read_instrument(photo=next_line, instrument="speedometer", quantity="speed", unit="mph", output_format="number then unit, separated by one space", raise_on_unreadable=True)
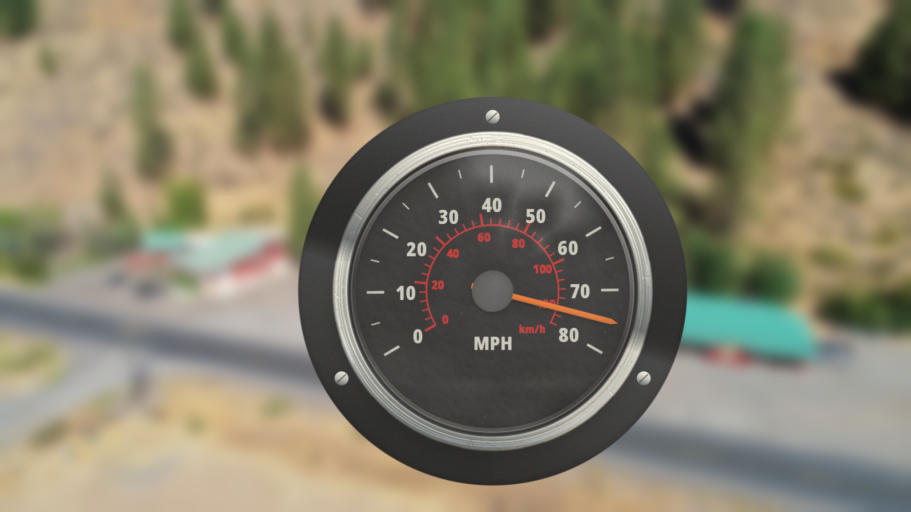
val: 75 mph
